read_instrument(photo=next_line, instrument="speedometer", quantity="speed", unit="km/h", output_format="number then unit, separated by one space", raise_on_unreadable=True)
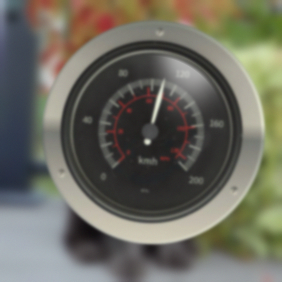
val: 110 km/h
